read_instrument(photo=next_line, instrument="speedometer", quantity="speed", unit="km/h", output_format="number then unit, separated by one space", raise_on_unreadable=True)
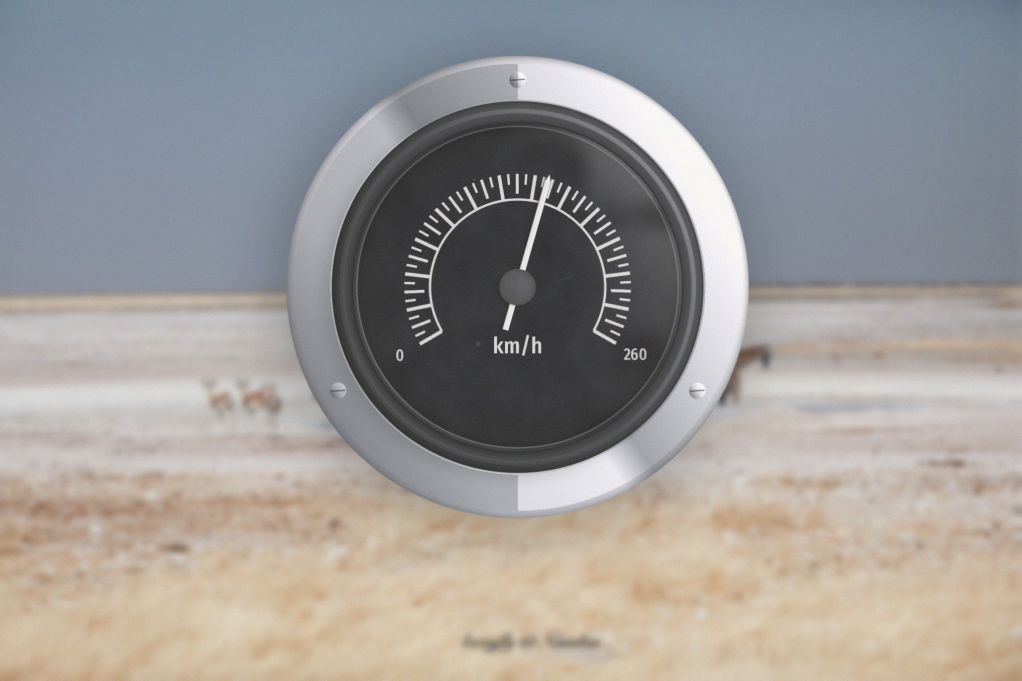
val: 147.5 km/h
